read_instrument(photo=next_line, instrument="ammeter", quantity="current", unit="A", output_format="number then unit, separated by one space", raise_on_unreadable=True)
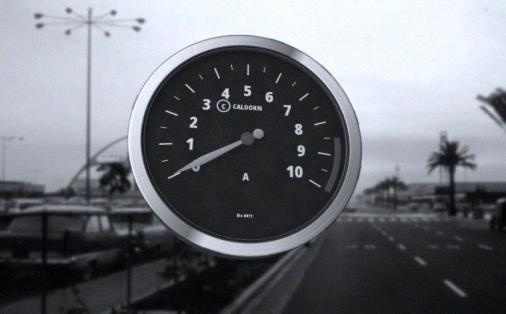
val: 0 A
